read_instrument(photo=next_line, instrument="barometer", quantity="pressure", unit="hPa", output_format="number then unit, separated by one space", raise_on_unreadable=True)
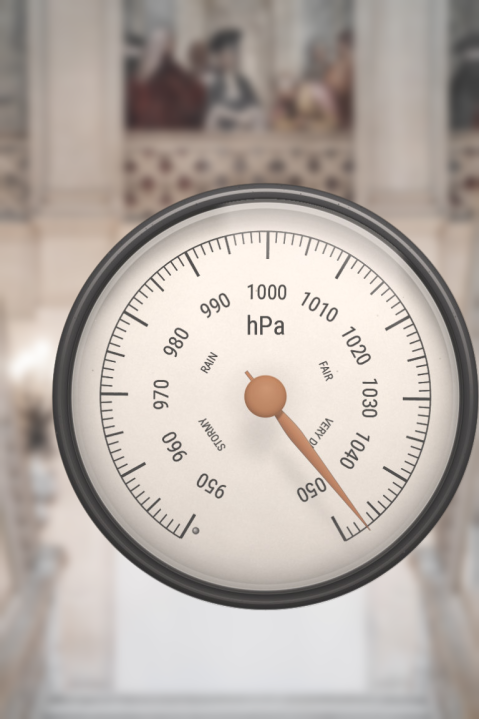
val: 1047 hPa
